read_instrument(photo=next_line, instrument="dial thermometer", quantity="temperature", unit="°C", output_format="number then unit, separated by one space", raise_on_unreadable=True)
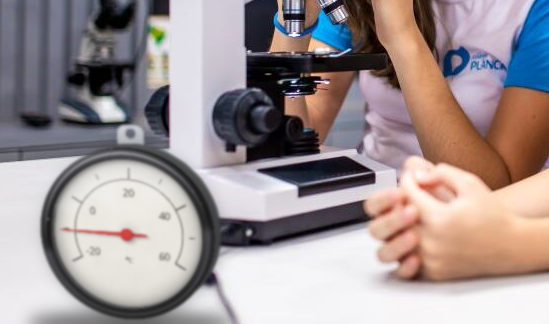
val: -10 °C
